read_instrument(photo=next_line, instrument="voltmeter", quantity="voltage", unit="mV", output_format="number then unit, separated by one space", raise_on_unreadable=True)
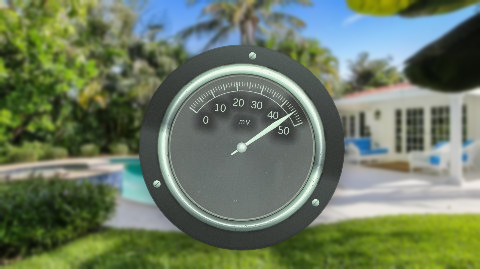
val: 45 mV
